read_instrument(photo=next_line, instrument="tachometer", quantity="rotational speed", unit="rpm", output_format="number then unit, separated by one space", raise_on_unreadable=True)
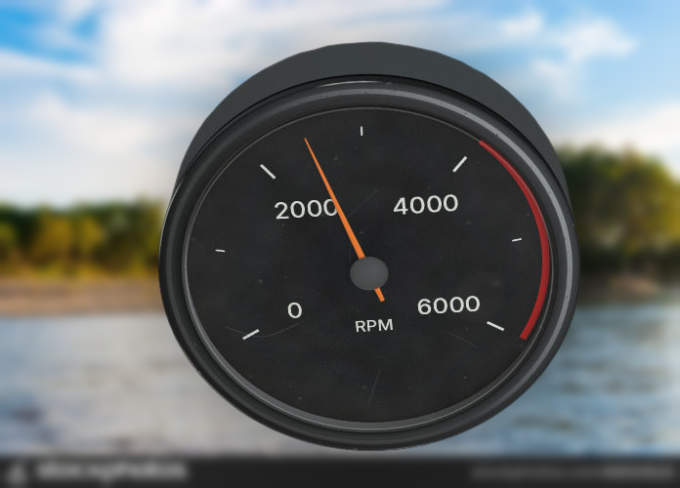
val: 2500 rpm
